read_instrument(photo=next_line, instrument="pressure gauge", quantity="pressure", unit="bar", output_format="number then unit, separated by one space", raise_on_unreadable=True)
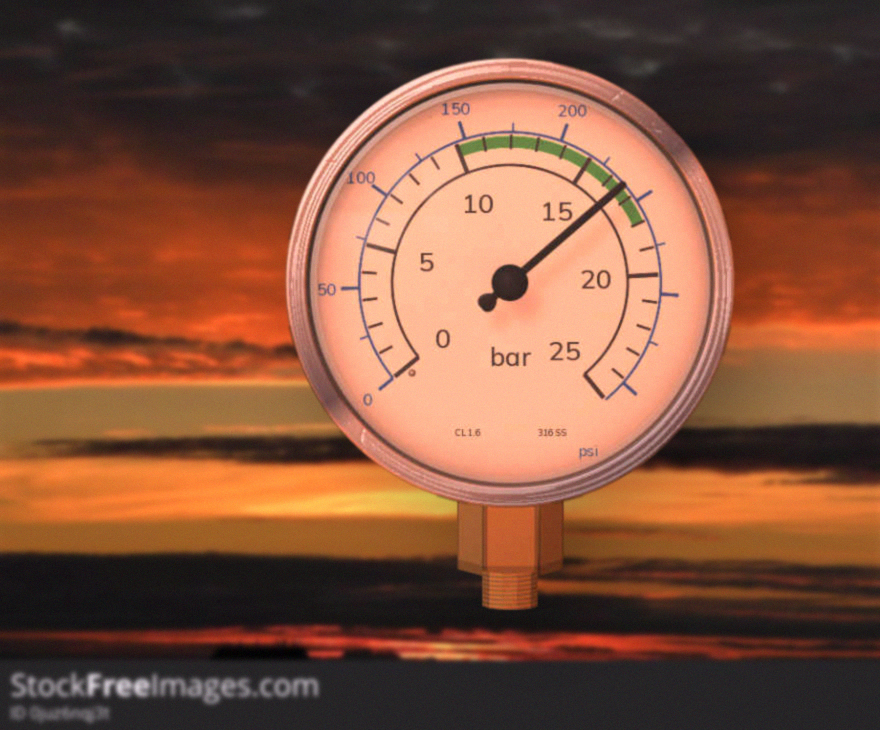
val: 16.5 bar
